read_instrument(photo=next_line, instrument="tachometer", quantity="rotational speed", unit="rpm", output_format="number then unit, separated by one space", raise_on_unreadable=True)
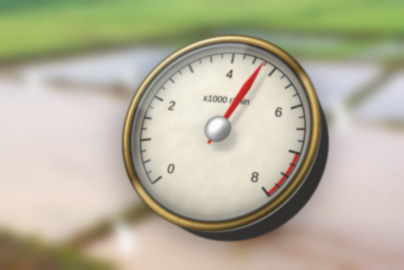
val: 4750 rpm
